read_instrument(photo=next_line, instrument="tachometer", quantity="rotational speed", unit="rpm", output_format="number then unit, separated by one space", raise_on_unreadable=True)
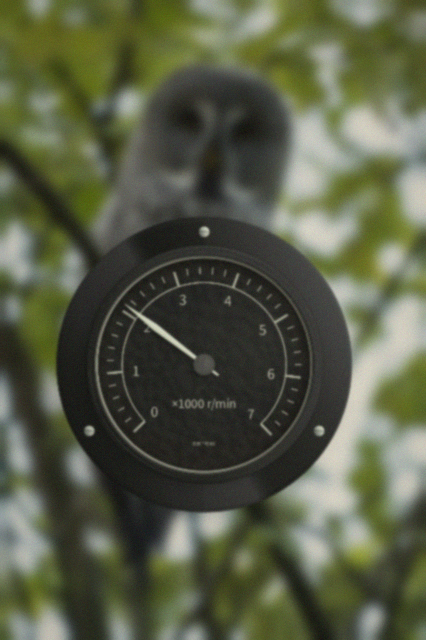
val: 2100 rpm
